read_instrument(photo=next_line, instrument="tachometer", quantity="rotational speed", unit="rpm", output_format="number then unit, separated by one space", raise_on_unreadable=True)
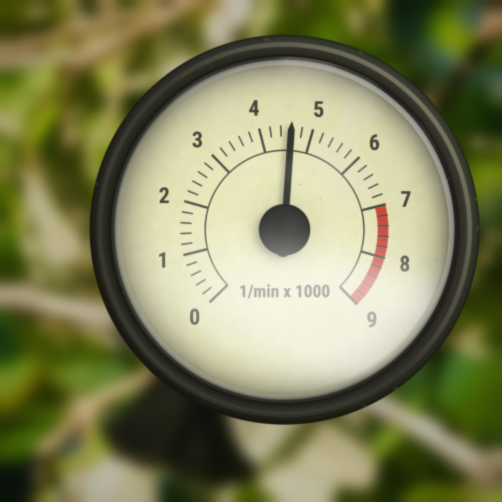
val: 4600 rpm
